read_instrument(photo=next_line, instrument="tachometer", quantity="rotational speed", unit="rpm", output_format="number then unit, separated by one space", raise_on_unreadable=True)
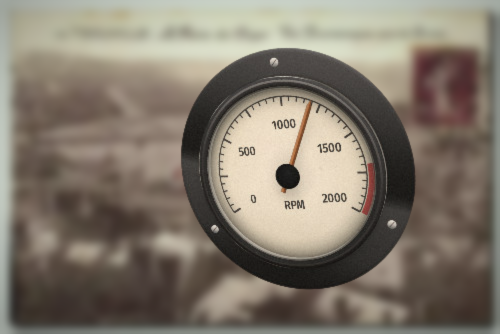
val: 1200 rpm
